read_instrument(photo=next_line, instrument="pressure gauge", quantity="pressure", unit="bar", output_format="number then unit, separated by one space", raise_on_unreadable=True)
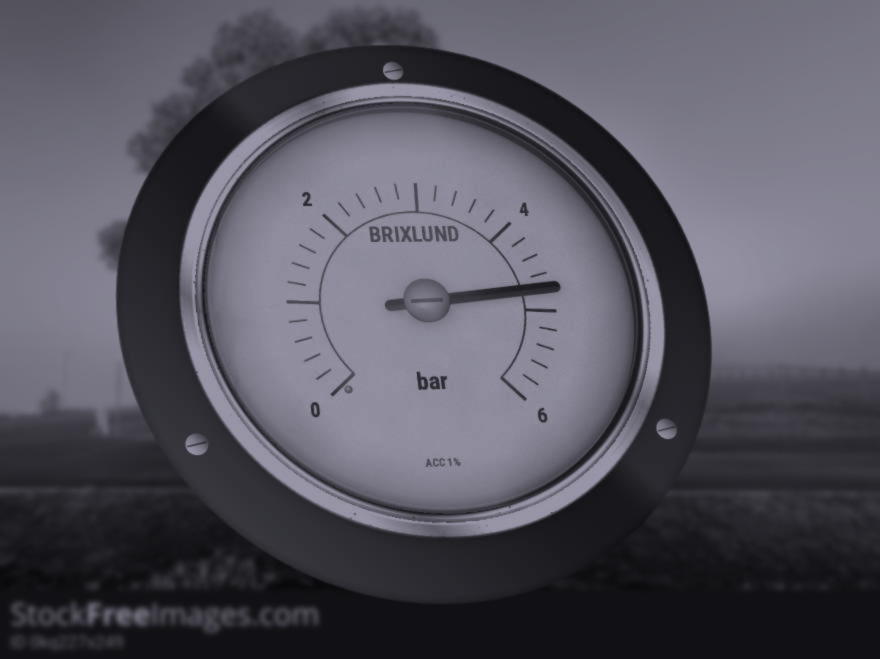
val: 4.8 bar
